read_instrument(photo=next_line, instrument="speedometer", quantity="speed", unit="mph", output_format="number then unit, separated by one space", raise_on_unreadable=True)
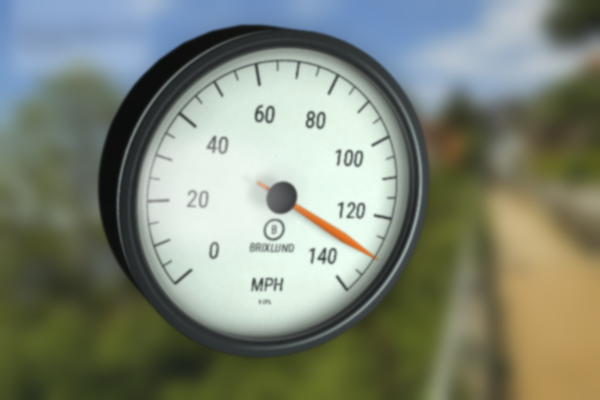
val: 130 mph
